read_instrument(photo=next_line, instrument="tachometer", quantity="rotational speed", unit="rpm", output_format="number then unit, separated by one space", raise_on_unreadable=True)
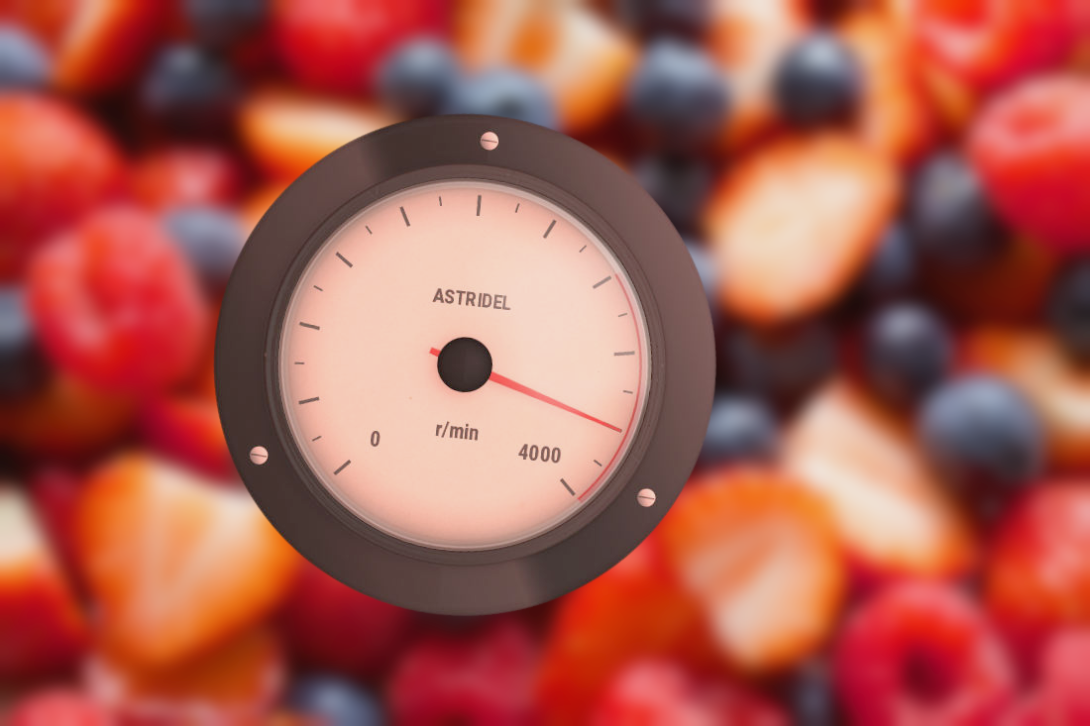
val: 3600 rpm
